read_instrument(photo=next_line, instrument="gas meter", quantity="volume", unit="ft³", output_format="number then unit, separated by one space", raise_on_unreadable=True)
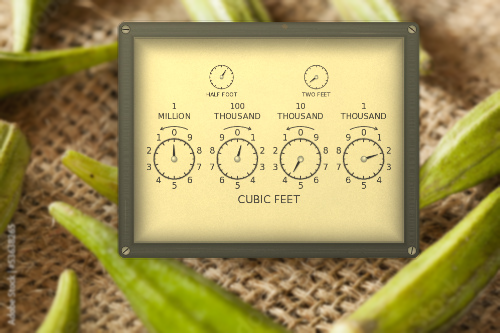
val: 4200 ft³
